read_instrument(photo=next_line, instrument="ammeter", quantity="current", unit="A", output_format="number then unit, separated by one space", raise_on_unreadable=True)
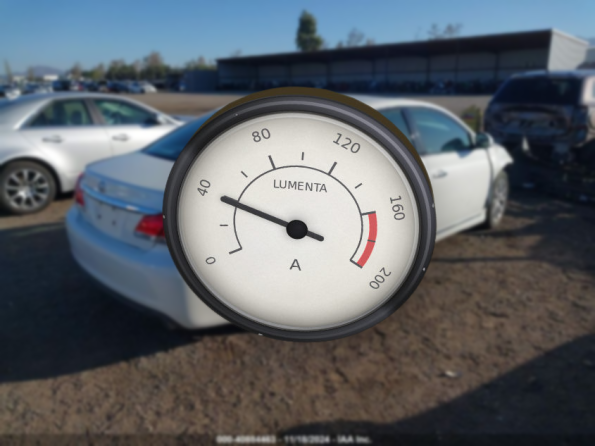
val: 40 A
